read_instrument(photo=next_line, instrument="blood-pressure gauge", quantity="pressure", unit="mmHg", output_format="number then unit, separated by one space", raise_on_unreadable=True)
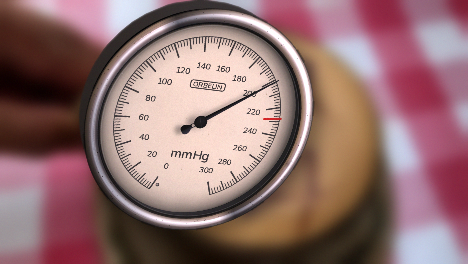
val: 200 mmHg
